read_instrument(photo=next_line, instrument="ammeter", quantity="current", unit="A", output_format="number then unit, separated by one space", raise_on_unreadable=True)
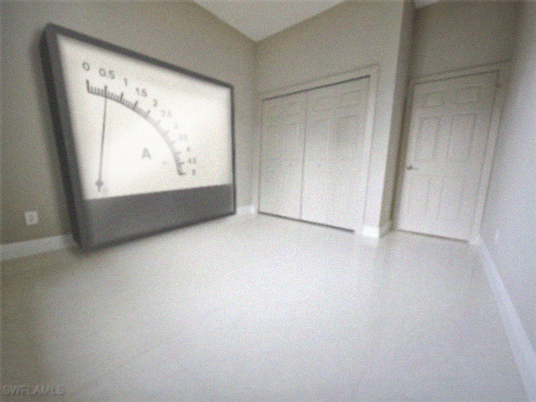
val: 0.5 A
